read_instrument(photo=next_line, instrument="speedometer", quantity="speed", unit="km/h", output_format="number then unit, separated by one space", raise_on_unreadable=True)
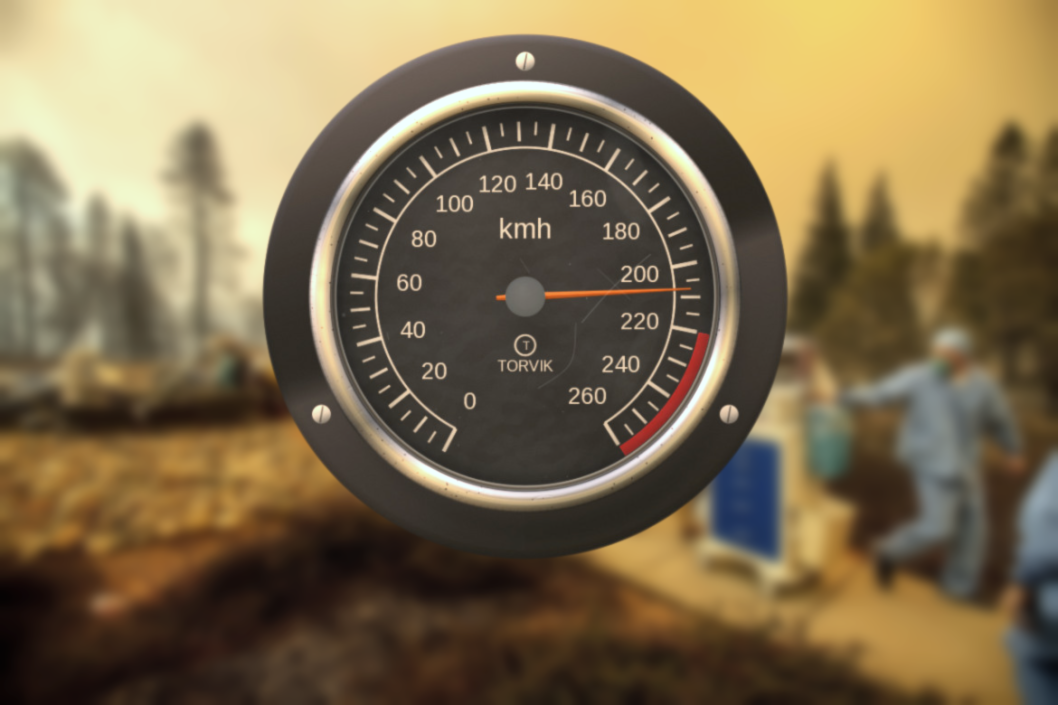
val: 207.5 km/h
